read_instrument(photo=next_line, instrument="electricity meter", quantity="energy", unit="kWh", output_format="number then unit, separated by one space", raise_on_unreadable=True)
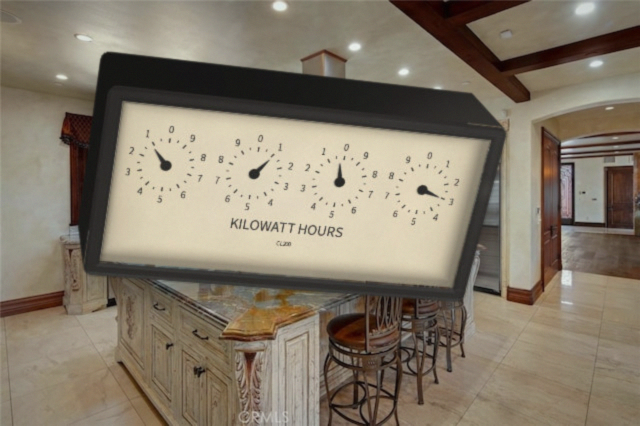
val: 1103 kWh
